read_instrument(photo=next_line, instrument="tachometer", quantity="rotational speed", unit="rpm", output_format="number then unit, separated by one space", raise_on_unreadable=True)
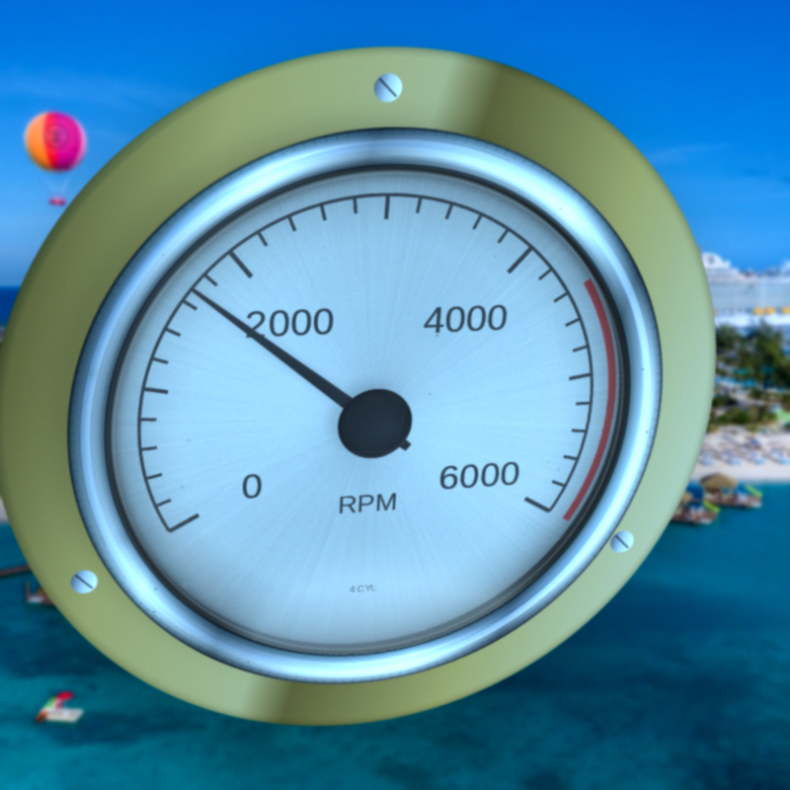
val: 1700 rpm
